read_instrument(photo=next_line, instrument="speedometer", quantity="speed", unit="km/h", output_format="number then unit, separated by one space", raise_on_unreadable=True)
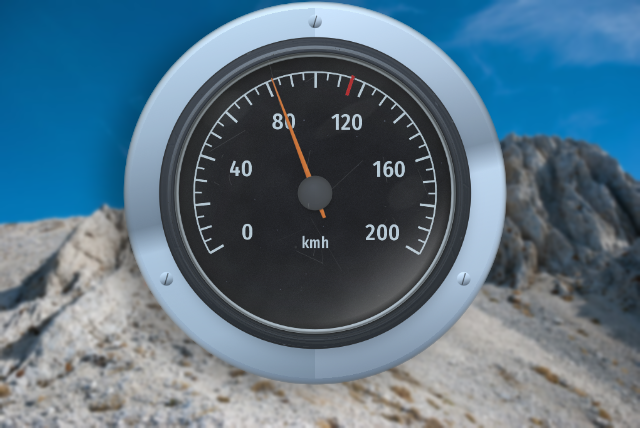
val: 82.5 km/h
